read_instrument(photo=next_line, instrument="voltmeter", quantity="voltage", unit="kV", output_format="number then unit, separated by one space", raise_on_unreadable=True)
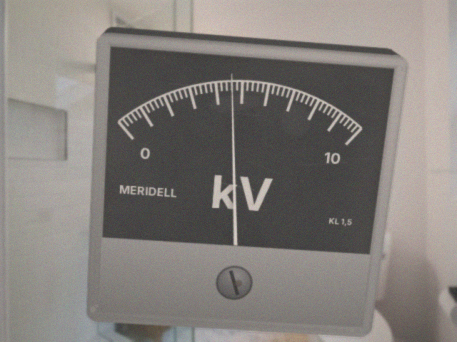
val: 4.6 kV
